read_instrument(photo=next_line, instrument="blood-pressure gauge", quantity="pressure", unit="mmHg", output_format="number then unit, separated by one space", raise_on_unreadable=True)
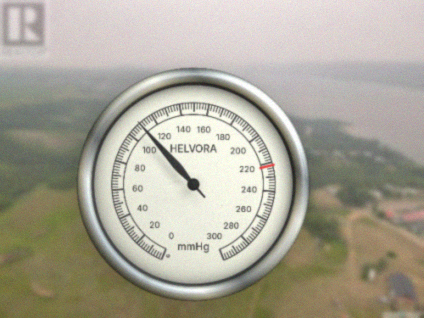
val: 110 mmHg
